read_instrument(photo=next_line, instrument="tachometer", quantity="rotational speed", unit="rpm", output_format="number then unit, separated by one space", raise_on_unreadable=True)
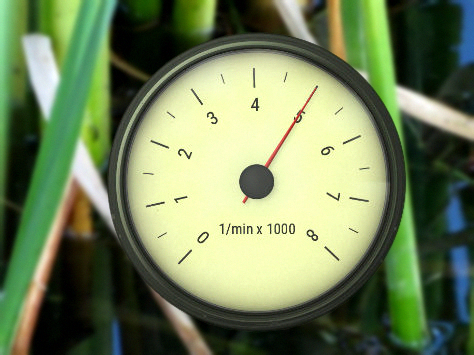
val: 5000 rpm
